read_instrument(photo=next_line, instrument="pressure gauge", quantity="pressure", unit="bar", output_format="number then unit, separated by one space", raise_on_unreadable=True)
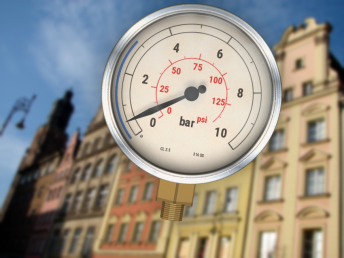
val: 0.5 bar
